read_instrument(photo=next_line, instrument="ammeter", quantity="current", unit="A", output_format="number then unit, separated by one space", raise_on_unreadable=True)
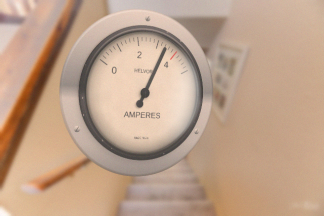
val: 3.4 A
